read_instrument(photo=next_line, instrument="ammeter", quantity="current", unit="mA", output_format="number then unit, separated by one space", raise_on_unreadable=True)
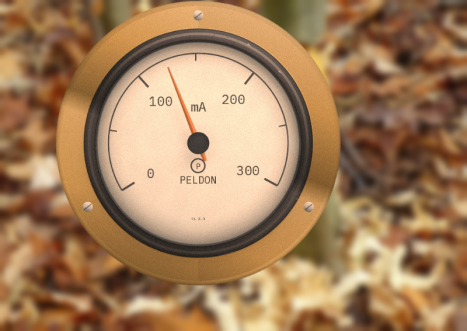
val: 125 mA
